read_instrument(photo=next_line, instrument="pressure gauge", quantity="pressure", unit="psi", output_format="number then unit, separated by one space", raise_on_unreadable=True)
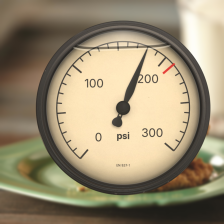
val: 180 psi
